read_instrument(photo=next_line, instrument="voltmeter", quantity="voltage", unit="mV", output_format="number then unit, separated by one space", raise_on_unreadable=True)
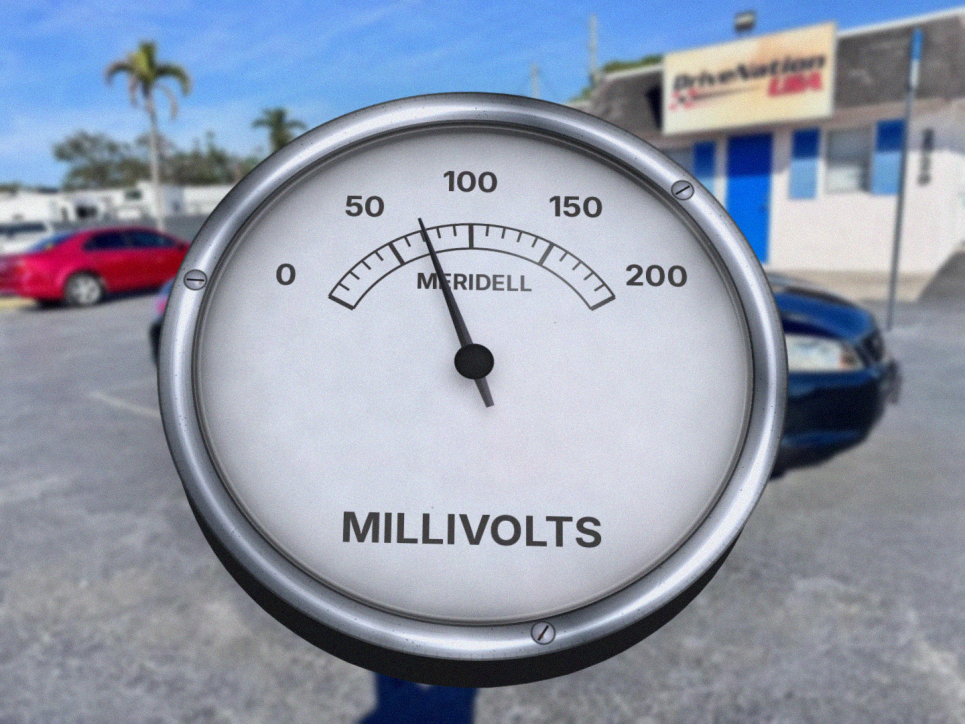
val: 70 mV
